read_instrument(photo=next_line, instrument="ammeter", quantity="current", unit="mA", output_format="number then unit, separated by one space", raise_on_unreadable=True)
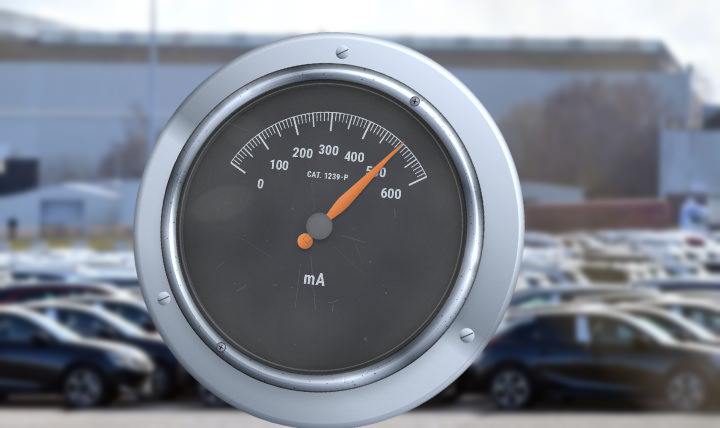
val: 500 mA
